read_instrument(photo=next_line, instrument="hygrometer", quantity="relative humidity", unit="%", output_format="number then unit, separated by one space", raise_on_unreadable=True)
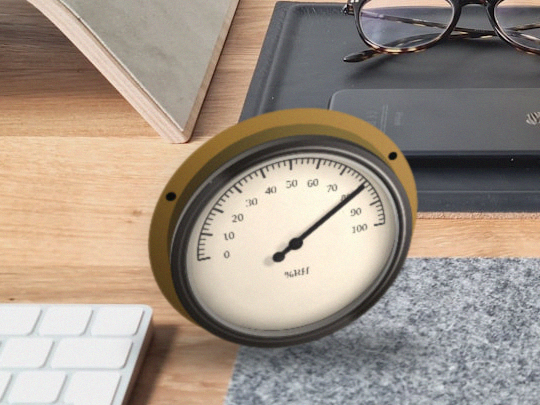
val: 80 %
